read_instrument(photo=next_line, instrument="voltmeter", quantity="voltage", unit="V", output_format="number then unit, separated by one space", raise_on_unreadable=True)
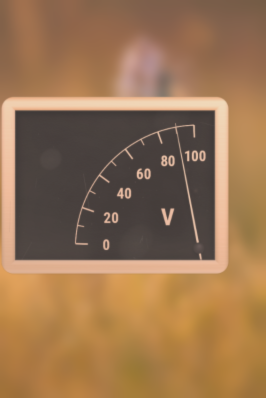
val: 90 V
